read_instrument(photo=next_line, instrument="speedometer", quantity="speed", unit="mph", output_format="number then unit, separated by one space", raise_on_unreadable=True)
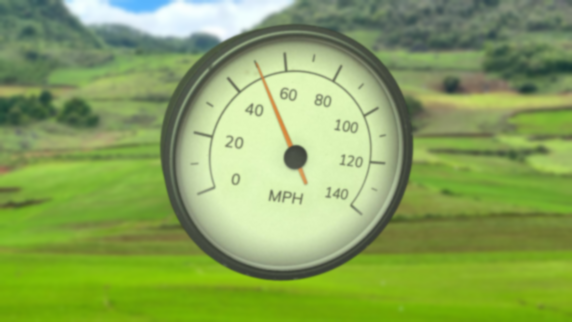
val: 50 mph
